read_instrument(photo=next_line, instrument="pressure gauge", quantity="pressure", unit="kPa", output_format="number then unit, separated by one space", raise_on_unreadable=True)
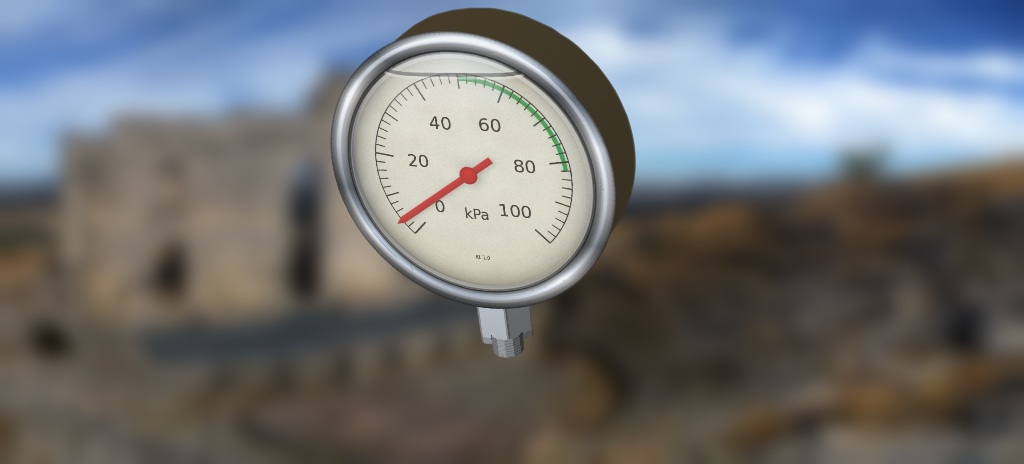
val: 4 kPa
